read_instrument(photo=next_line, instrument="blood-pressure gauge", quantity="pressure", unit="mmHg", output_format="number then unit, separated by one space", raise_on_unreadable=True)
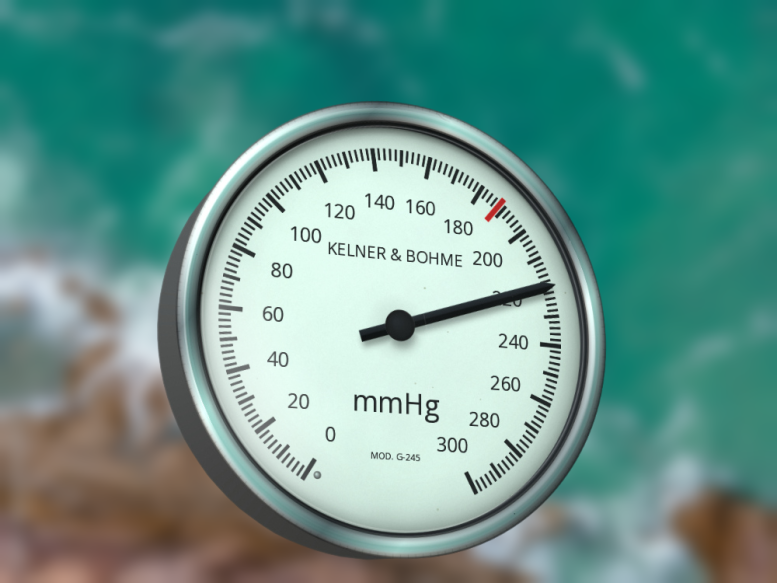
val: 220 mmHg
